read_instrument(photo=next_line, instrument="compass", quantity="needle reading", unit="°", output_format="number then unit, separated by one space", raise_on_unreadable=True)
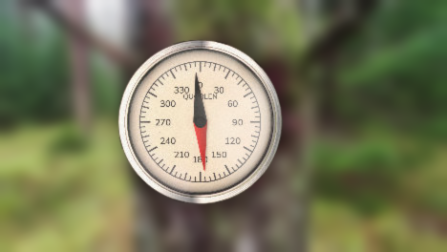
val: 175 °
